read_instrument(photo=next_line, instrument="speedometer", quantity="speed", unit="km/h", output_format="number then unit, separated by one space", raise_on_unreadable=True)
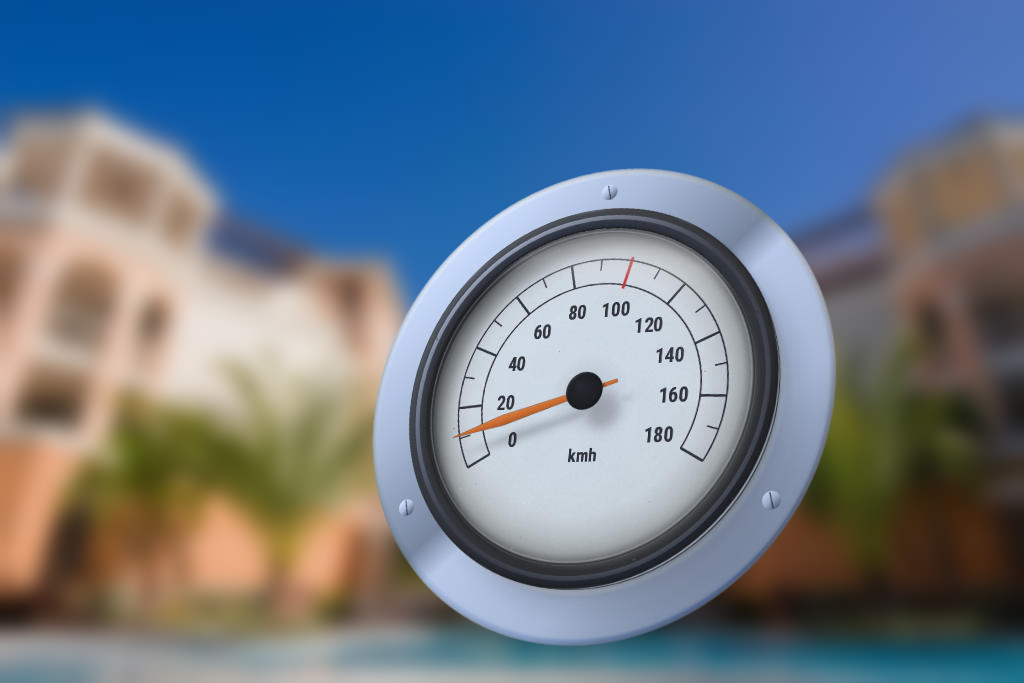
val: 10 km/h
